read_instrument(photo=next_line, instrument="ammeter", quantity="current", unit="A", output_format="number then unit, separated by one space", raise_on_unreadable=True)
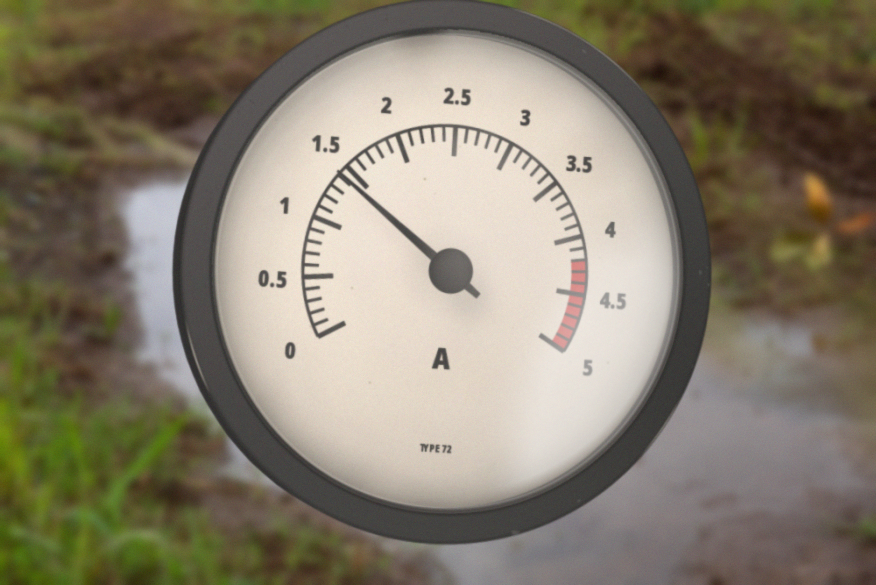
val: 1.4 A
